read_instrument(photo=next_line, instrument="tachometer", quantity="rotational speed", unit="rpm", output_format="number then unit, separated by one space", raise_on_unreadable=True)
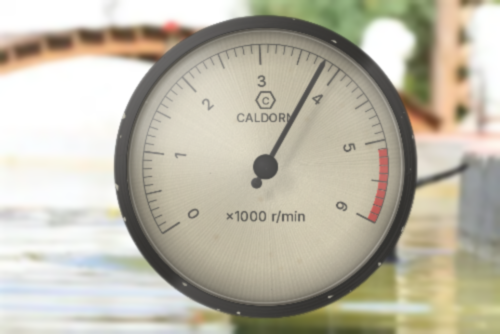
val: 3800 rpm
